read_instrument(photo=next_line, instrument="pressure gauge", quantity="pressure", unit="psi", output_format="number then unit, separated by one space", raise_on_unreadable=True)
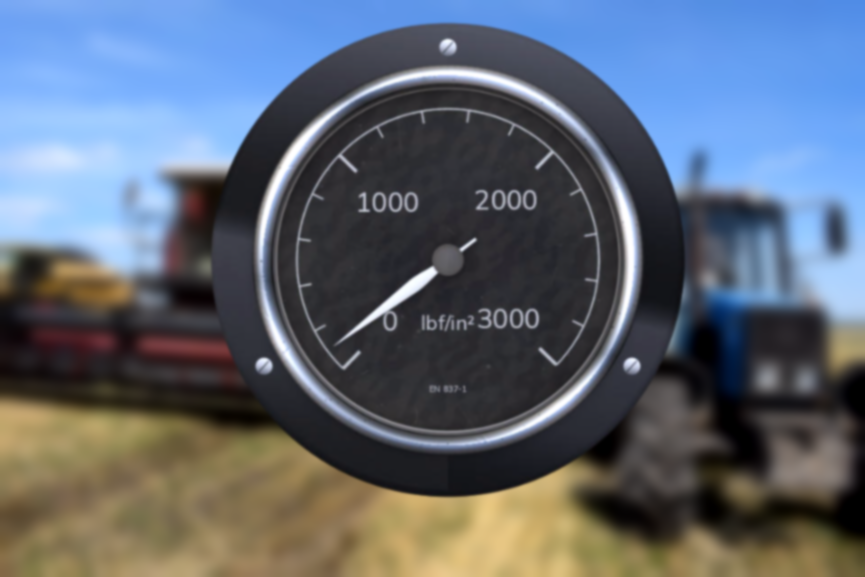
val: 100 psi
